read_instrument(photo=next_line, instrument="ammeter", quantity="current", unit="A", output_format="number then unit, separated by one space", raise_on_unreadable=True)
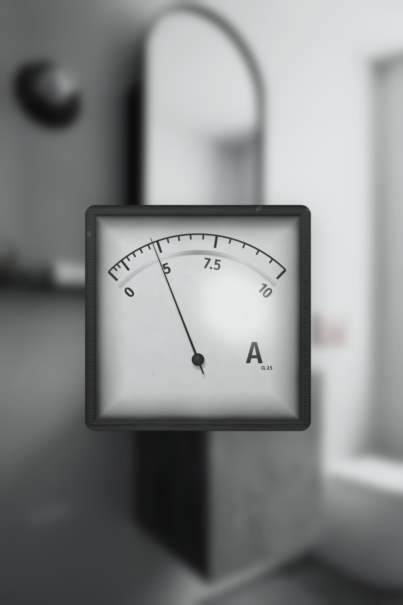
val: 4.75 A
